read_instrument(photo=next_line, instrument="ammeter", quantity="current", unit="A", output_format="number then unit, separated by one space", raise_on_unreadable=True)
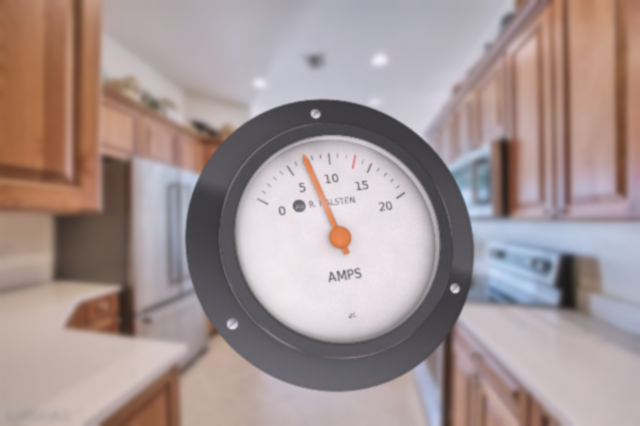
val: 7 A
